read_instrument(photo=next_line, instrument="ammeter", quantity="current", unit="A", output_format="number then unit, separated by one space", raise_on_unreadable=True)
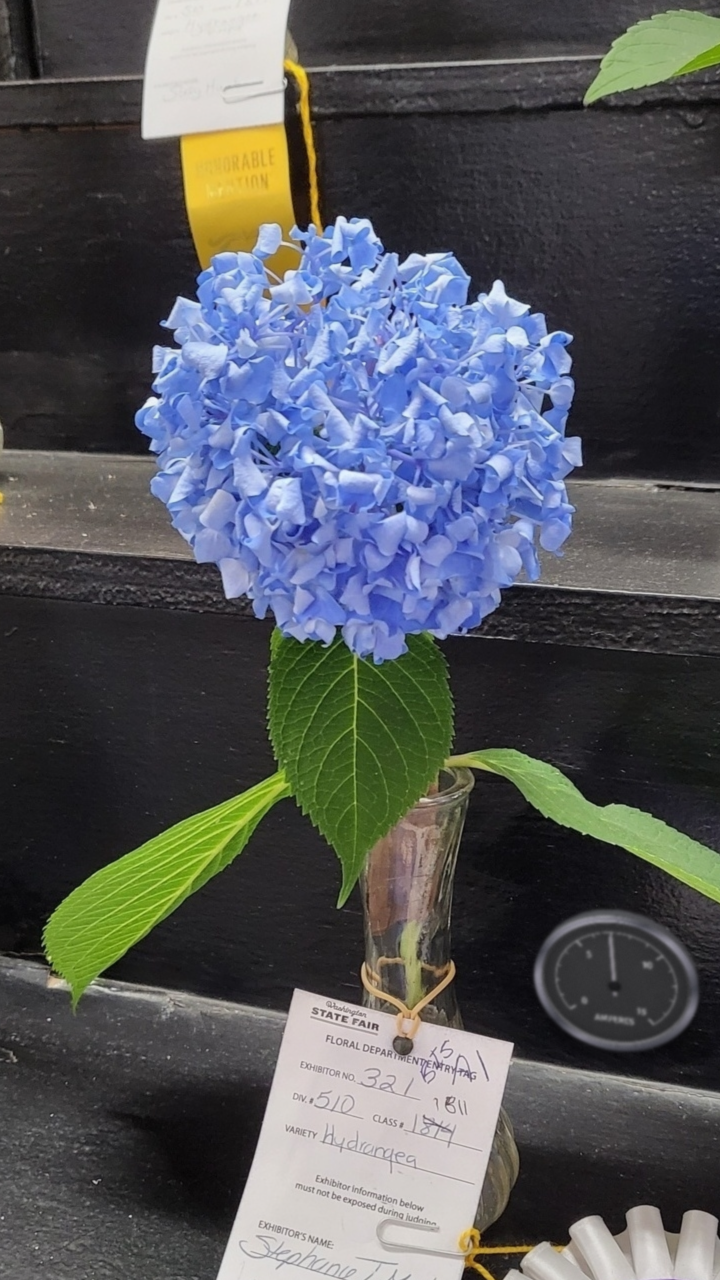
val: 7 A
